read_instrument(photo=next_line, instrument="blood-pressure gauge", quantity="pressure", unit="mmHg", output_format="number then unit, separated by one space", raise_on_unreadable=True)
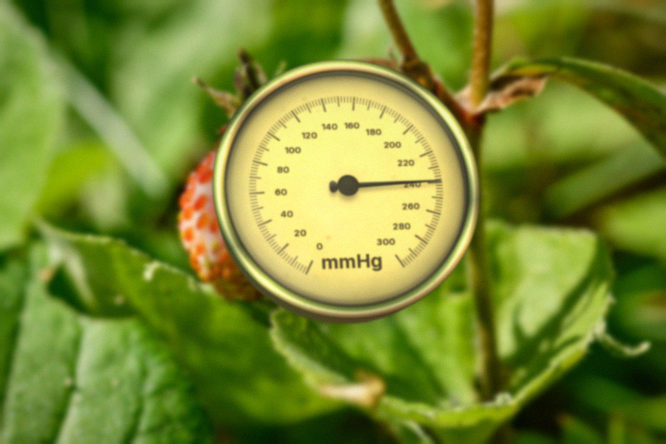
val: 240 mmHg
